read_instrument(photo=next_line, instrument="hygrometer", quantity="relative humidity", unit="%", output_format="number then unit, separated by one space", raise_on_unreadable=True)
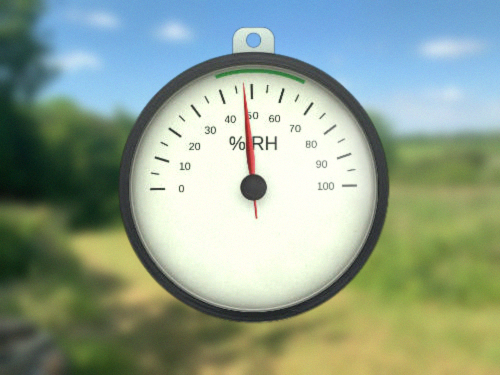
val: 47.5 %
